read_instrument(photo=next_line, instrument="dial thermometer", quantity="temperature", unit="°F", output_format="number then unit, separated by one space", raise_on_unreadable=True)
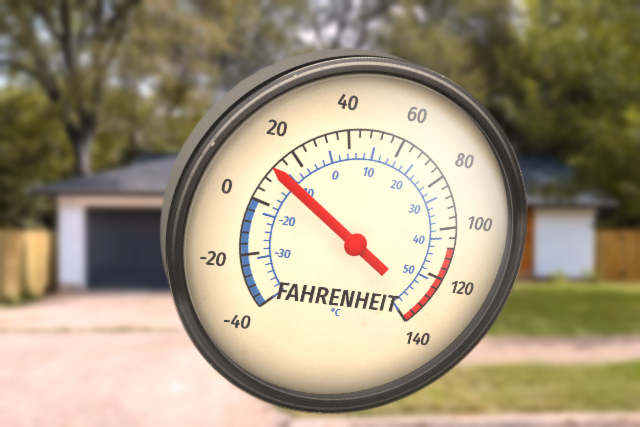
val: 12 °F
